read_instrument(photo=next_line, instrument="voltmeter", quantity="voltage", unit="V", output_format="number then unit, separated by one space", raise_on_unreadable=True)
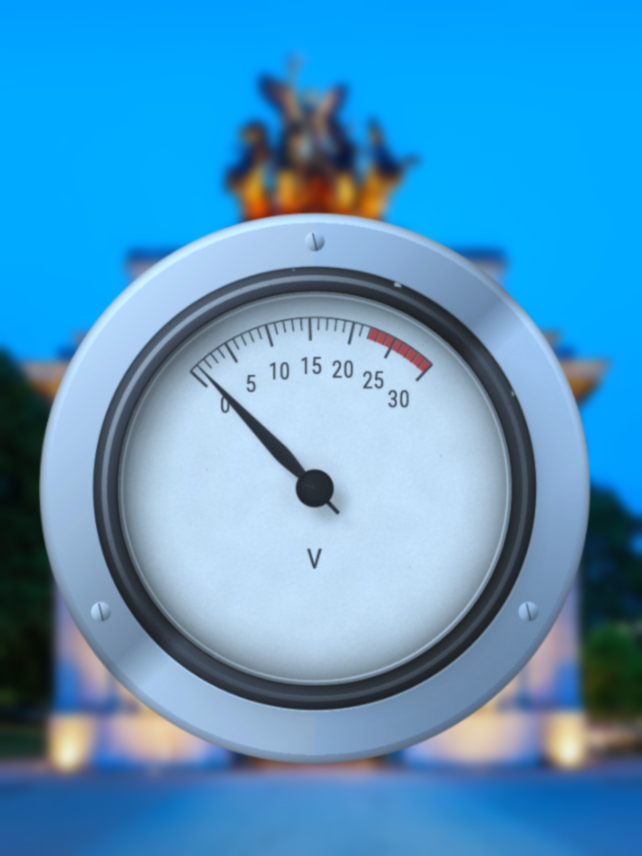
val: 1 V
